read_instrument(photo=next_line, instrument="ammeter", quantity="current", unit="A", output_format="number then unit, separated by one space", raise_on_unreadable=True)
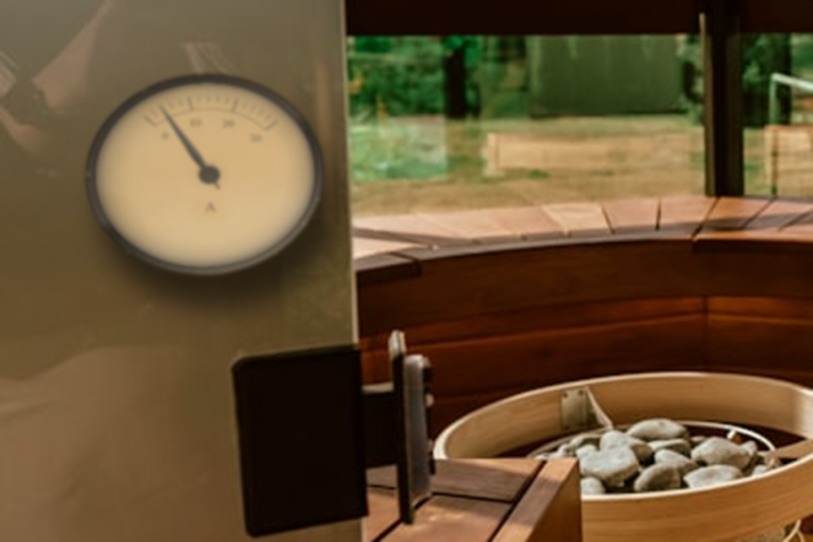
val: 4 A
